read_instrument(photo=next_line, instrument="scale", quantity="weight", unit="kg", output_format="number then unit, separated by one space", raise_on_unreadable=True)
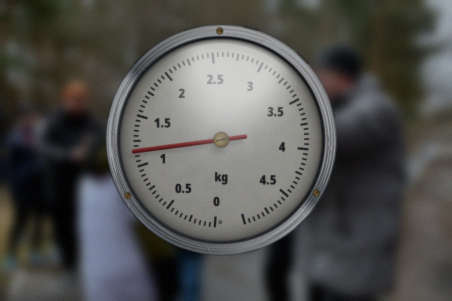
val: 1.15 kg
